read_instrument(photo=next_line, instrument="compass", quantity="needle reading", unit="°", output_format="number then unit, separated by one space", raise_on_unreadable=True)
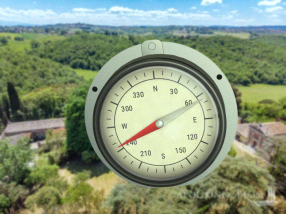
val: 245 °
